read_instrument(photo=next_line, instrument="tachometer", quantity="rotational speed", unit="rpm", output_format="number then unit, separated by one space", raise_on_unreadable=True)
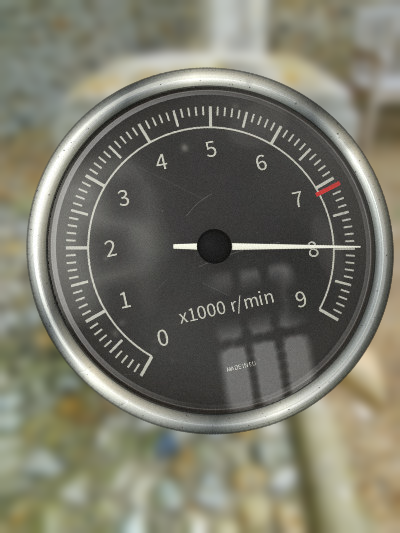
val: 8000 rpm
